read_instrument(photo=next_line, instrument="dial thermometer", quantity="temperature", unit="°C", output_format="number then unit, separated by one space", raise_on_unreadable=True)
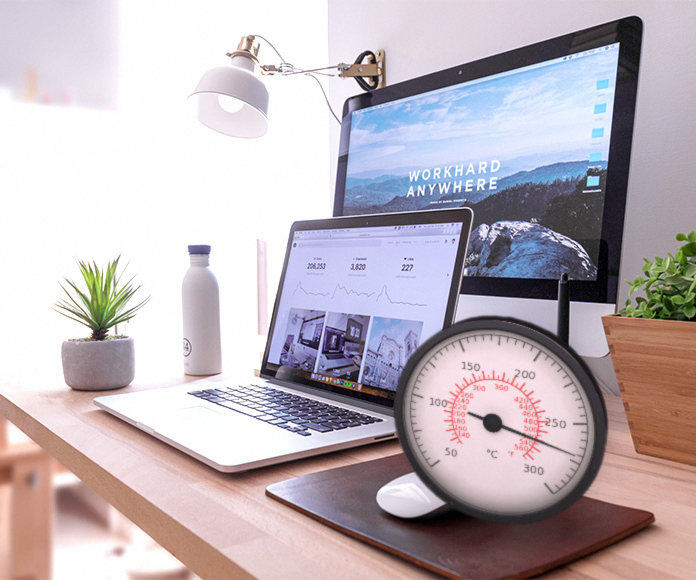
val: 270 °C
